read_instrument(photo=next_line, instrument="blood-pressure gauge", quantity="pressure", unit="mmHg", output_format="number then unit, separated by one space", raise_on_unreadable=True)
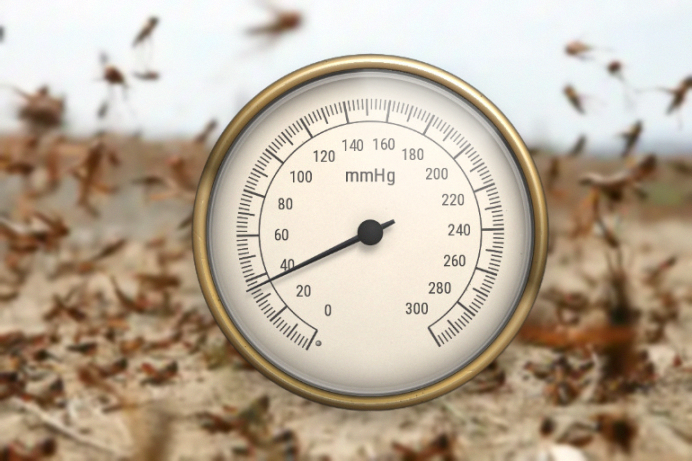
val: 36 mmHg
